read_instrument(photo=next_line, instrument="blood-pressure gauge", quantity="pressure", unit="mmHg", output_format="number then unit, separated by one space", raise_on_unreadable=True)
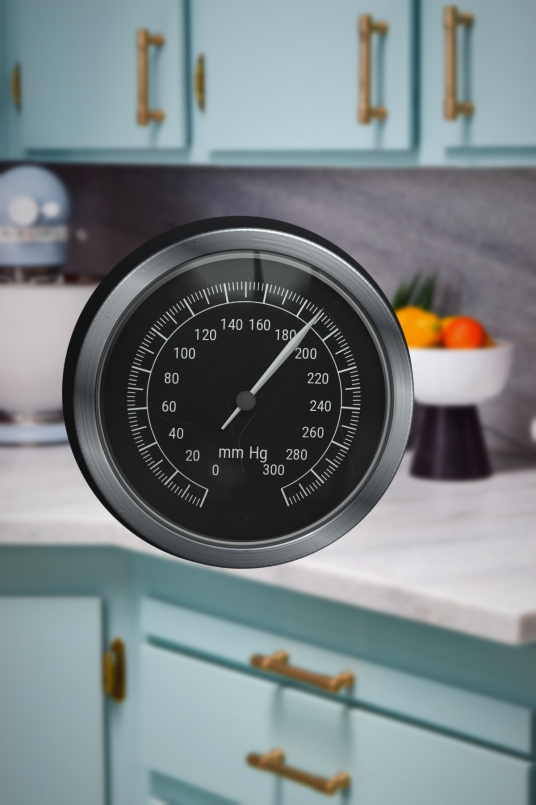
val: 188 mmHg
